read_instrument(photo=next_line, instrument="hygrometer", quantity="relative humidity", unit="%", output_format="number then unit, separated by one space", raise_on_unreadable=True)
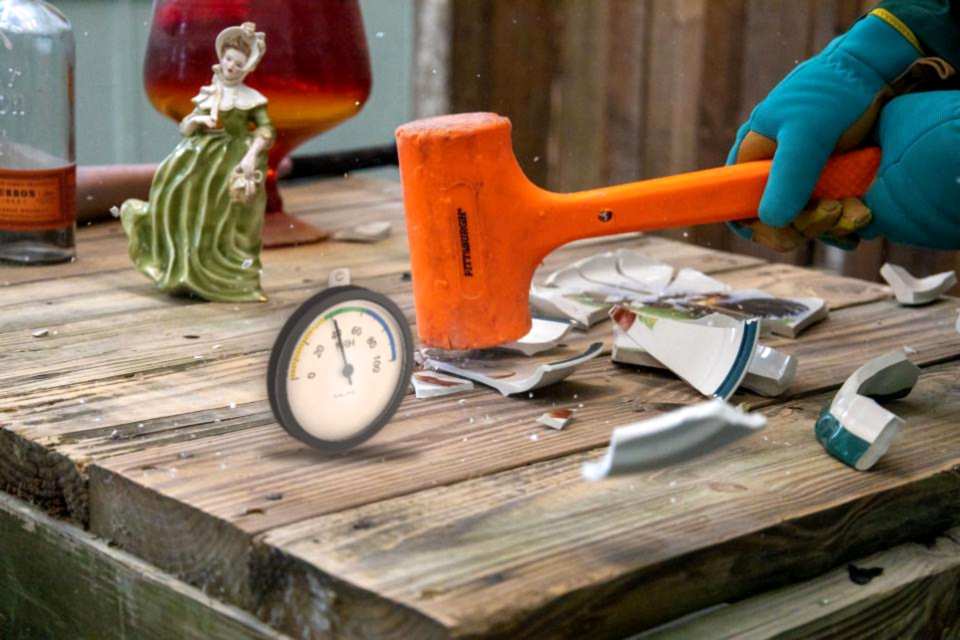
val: 40 %
